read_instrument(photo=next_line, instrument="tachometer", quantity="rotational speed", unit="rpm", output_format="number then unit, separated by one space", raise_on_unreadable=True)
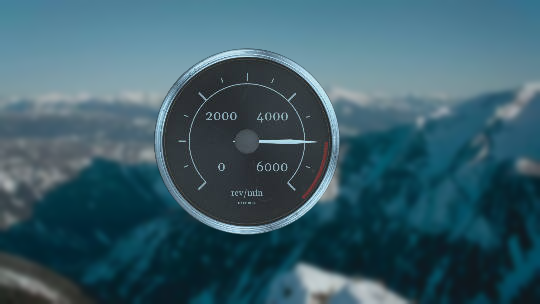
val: 5000 rpm
